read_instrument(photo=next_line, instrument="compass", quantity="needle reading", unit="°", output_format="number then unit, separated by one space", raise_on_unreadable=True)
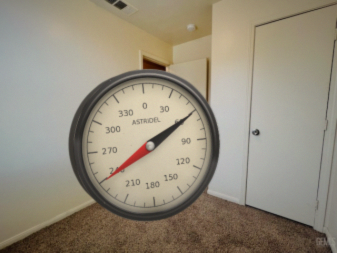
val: 240 °
